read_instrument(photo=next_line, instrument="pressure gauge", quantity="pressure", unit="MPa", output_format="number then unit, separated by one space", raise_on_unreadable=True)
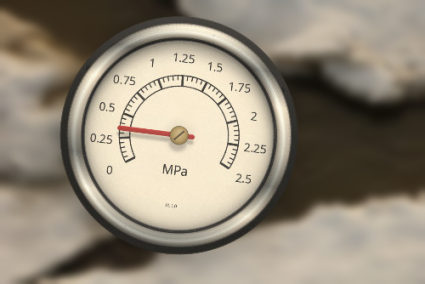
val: 0.35 MPa
